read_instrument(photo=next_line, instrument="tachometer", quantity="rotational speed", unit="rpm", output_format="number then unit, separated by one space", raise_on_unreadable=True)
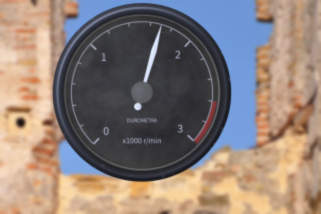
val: 1700 rpm
